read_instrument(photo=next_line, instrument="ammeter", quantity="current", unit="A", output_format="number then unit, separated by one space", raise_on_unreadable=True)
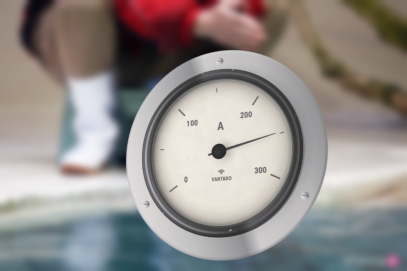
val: 250 A
